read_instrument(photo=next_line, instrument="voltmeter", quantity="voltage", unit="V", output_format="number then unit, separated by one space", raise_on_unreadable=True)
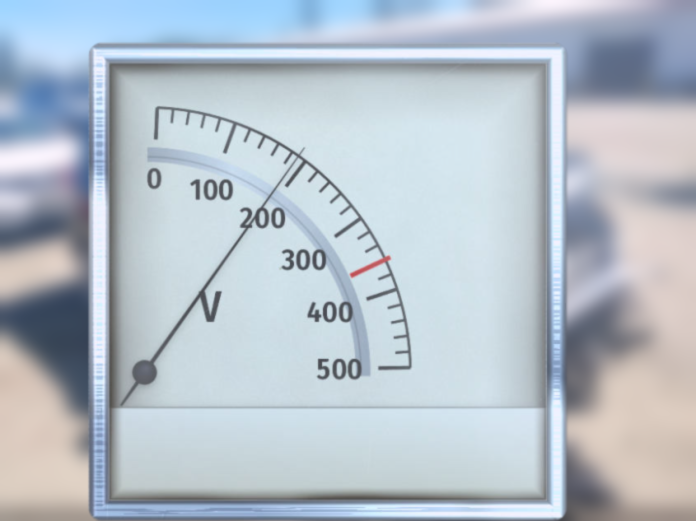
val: 190 V
